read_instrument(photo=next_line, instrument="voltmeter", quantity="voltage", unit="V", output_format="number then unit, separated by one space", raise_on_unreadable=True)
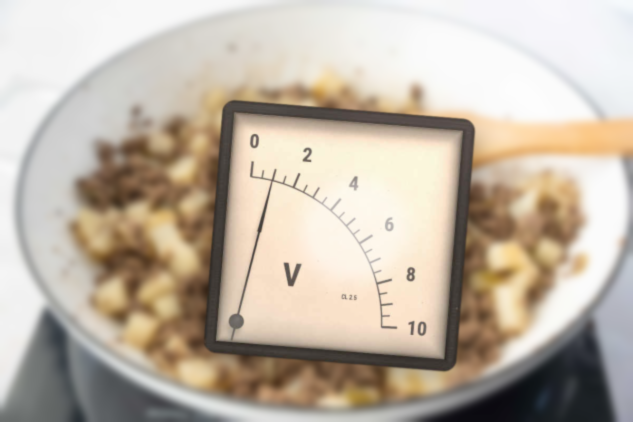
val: 1 V
